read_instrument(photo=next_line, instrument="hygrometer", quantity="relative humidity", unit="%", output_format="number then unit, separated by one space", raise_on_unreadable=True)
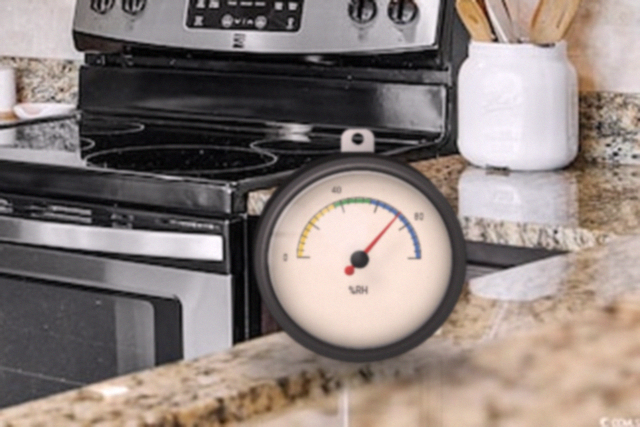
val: 72 %
